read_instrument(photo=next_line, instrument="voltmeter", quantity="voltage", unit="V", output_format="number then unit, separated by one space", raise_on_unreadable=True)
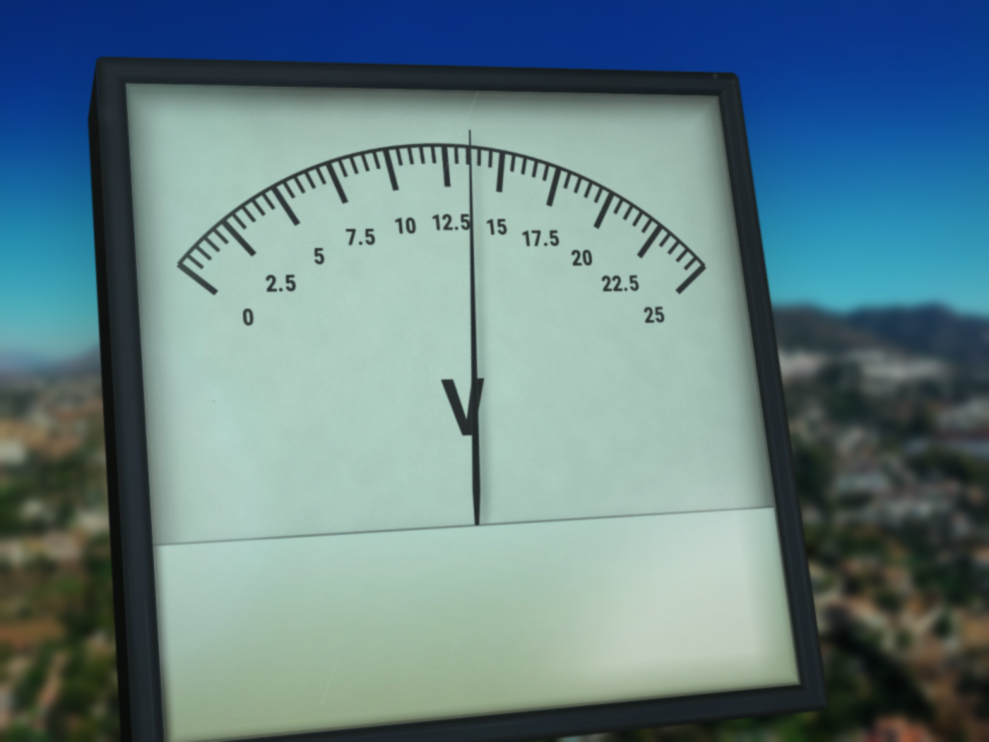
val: 13.5 V
